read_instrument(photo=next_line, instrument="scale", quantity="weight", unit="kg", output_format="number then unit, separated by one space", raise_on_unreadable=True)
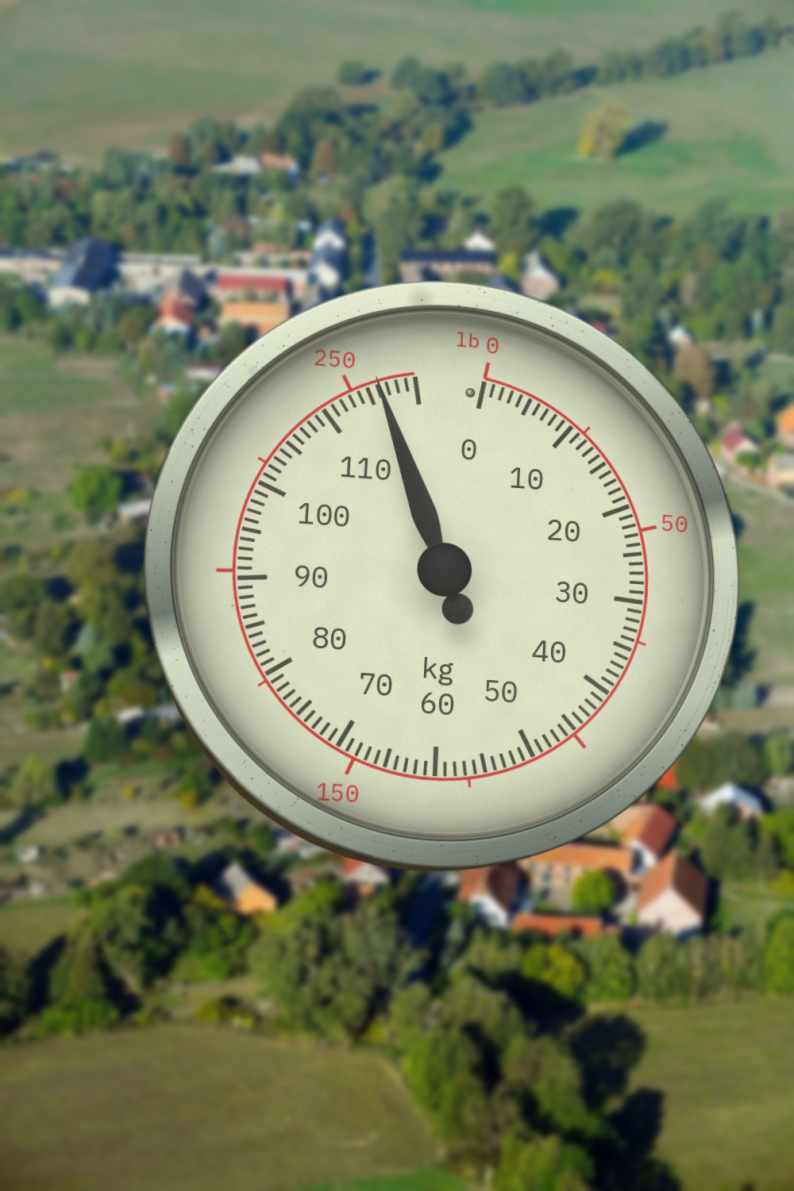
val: 116 kg
